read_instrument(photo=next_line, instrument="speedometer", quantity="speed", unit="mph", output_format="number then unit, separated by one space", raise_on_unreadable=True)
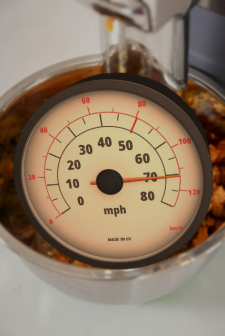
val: 70 mph
